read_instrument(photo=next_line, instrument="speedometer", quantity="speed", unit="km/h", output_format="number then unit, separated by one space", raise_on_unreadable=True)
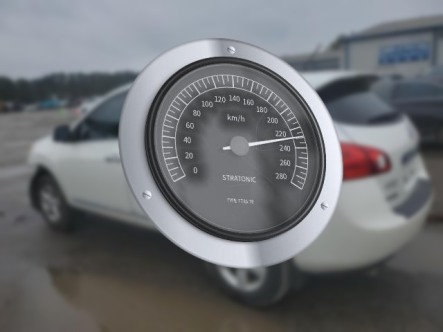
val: 230 km/h
